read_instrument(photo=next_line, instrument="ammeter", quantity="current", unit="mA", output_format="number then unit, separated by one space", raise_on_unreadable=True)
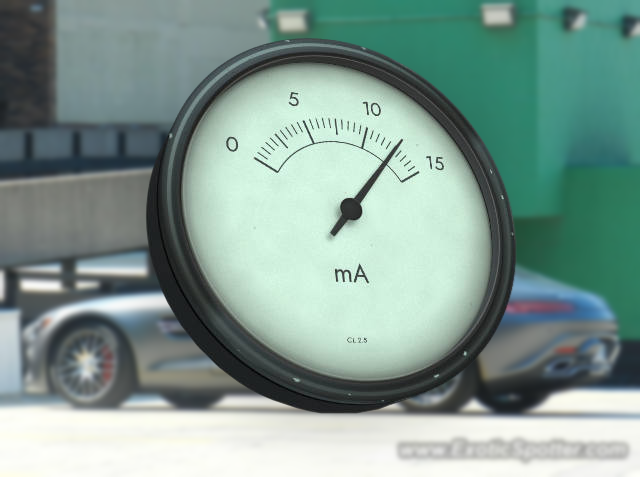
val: 12.5 mA
